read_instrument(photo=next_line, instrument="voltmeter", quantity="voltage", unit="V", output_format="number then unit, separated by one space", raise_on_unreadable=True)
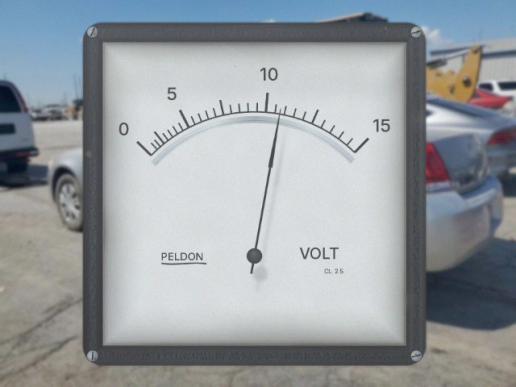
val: 10.75 V
